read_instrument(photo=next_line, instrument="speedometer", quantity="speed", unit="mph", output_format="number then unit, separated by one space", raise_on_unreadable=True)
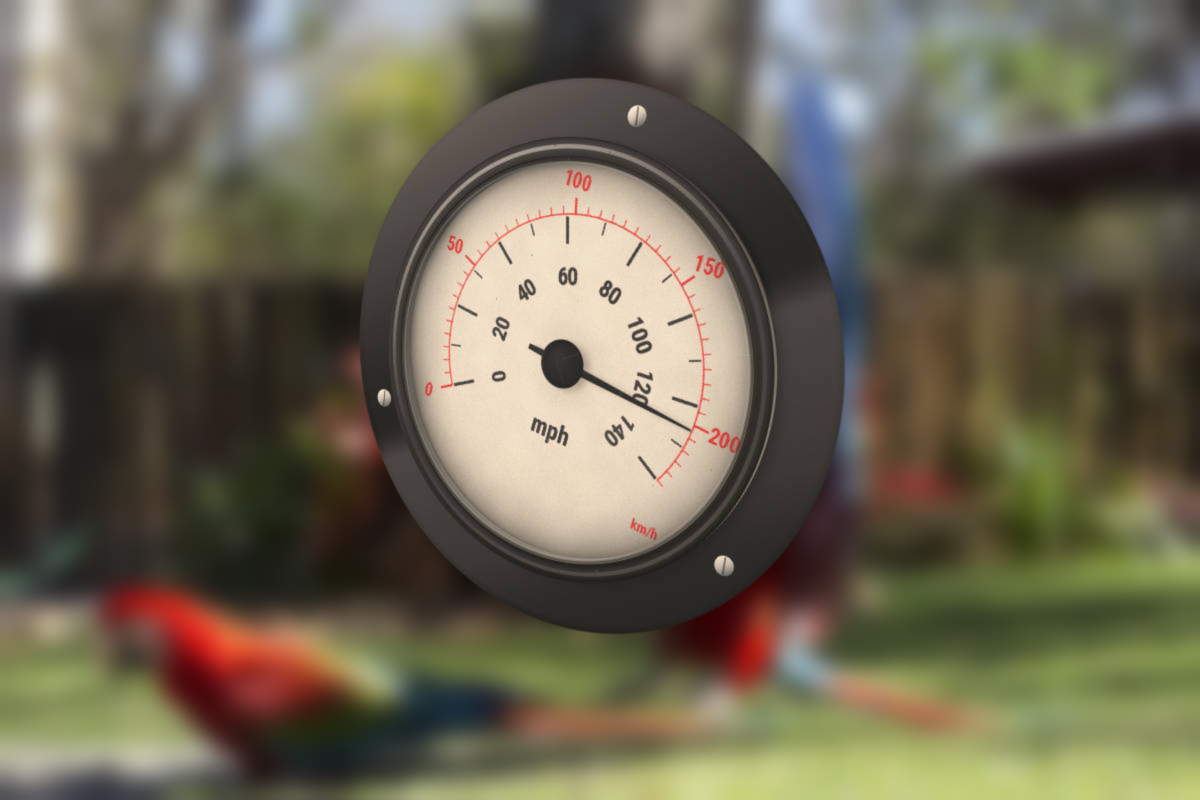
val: 125 mph
